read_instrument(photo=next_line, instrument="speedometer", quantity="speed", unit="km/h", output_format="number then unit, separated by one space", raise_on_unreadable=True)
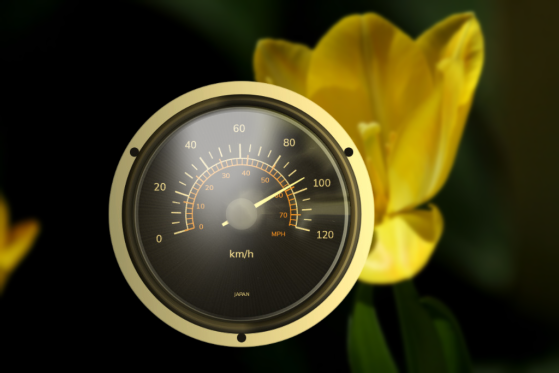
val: 95 km/h
